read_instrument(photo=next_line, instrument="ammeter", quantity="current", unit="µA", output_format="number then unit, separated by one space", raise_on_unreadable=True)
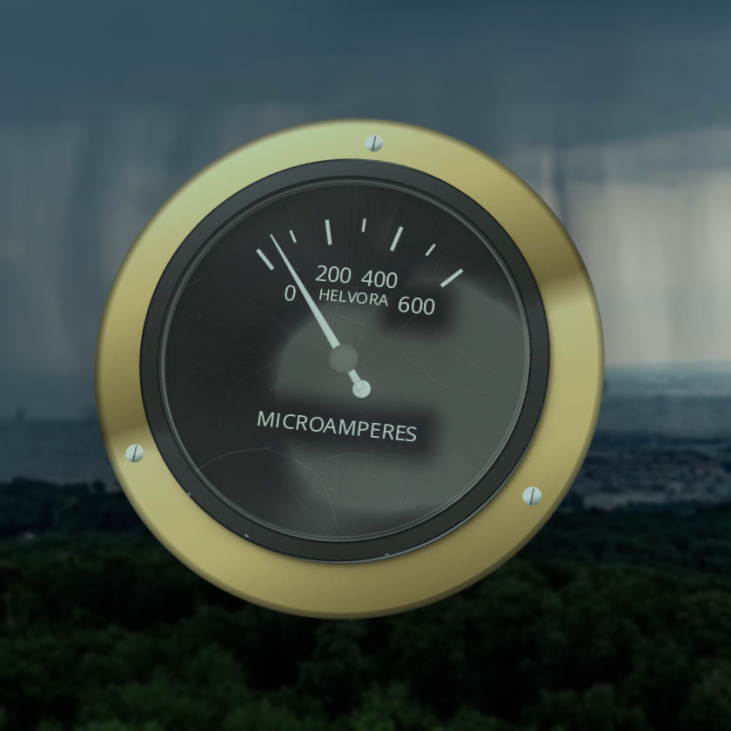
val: 50 µA
